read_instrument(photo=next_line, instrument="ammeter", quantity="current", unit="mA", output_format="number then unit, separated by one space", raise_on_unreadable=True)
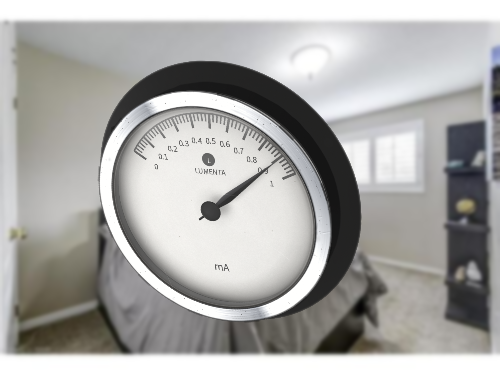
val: 0.9 mA
